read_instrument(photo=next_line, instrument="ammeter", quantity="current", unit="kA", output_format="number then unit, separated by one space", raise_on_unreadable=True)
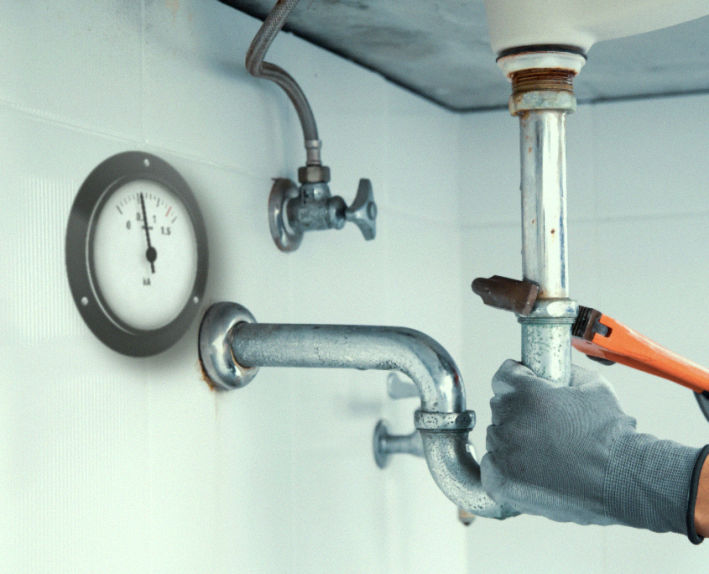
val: 0.5 kA
